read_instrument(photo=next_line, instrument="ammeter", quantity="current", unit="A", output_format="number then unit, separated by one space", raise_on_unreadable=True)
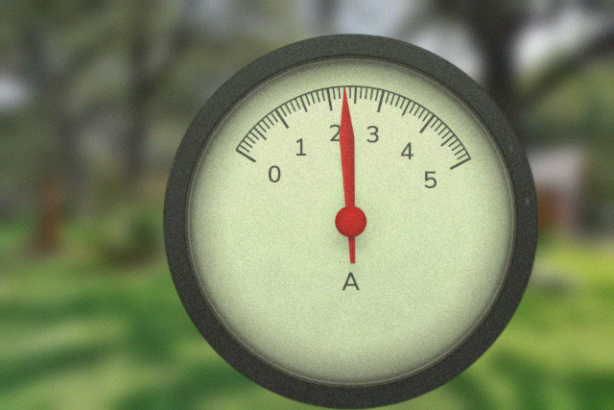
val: 2.3 A
